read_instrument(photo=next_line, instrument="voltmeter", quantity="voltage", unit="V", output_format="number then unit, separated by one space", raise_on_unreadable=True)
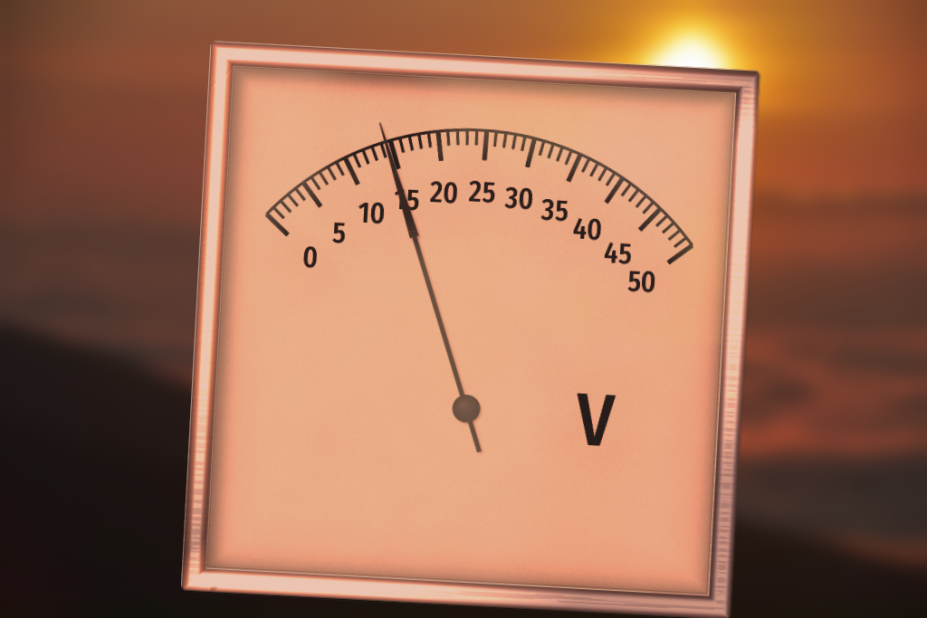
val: 14.5 V
